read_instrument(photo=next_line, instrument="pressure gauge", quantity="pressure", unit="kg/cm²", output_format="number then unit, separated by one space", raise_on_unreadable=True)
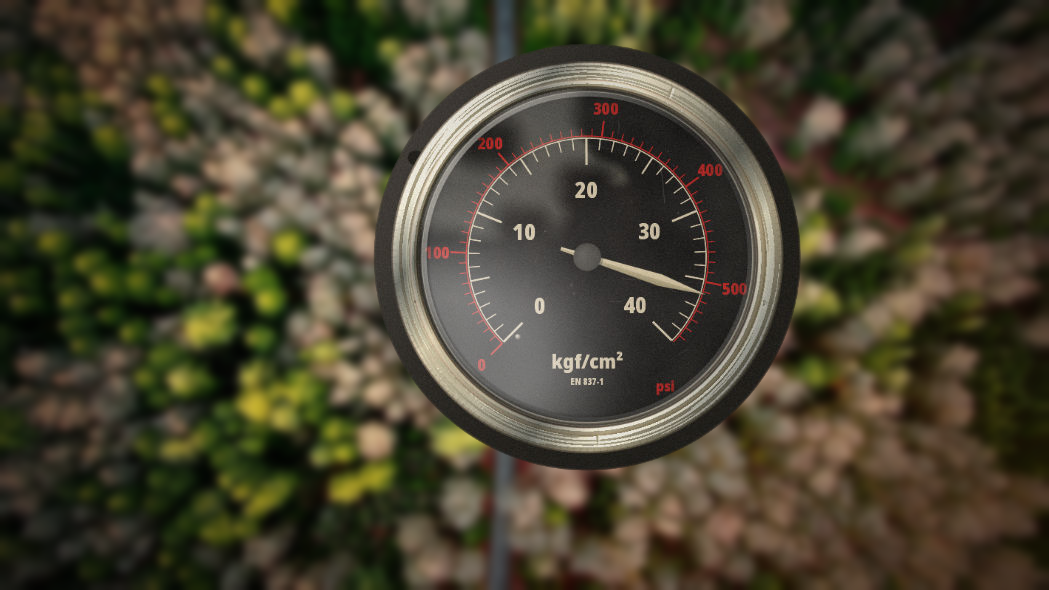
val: 36 kg/cm²
